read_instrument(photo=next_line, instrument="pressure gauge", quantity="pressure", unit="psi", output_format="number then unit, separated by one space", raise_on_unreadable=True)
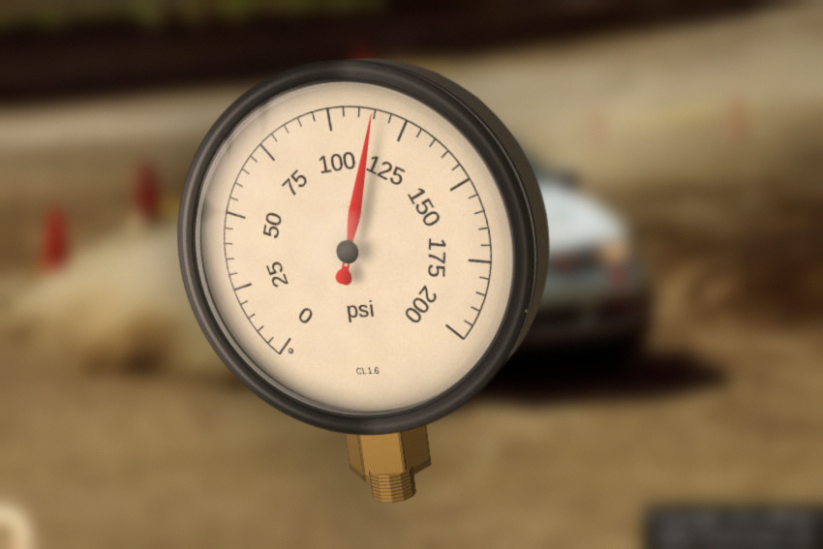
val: 115 psi
